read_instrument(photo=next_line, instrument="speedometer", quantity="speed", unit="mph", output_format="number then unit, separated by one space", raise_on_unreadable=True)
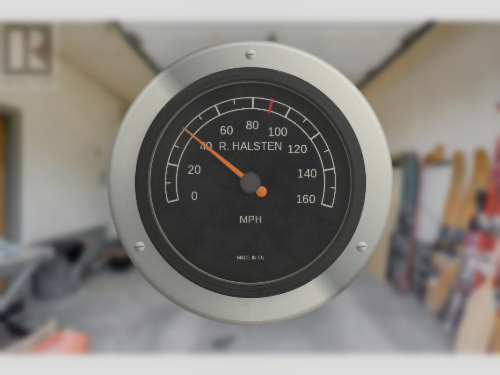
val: 40 mph
